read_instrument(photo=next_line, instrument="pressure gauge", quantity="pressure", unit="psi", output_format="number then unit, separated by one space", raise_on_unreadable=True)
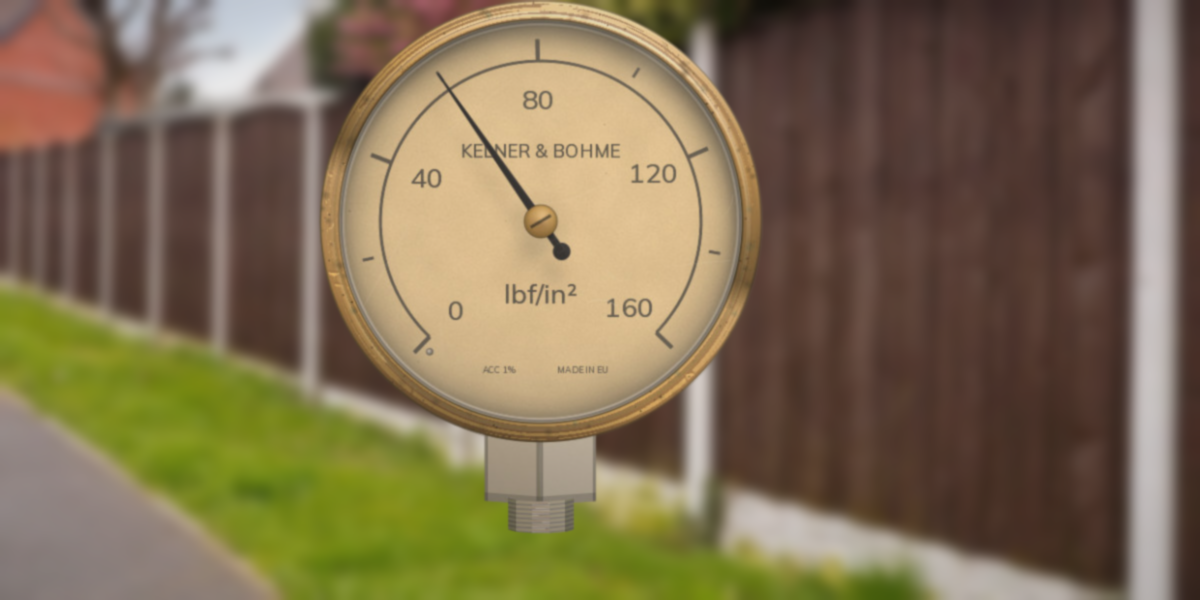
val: 60 psi
